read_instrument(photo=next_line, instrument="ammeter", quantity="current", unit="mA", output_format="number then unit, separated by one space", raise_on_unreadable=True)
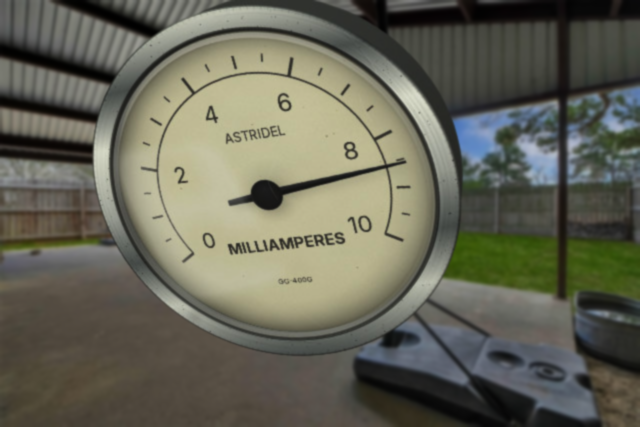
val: 8.5 mA
